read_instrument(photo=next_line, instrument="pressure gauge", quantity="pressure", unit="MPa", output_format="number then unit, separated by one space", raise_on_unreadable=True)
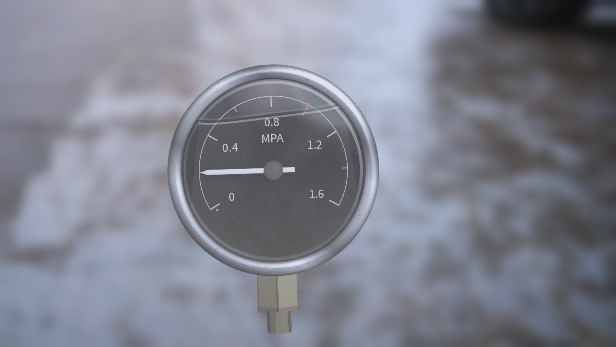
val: 0.2 MPa
